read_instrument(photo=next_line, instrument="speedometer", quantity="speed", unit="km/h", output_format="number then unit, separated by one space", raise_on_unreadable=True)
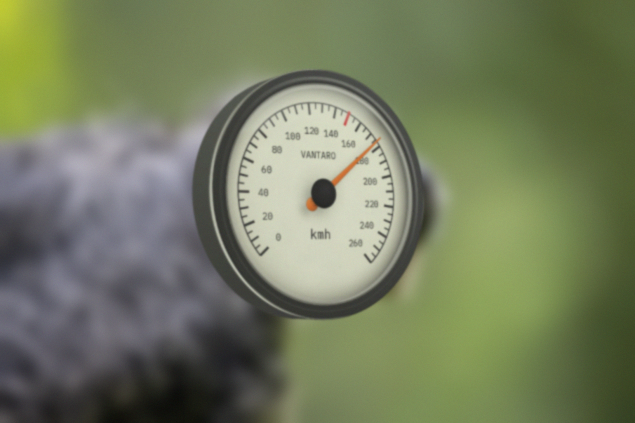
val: 175 km/h
